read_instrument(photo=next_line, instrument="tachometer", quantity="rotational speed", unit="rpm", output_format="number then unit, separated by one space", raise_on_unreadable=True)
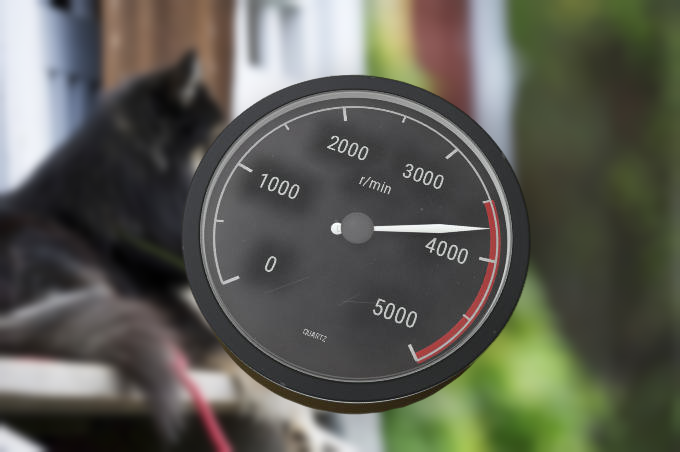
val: 3750 rpm
